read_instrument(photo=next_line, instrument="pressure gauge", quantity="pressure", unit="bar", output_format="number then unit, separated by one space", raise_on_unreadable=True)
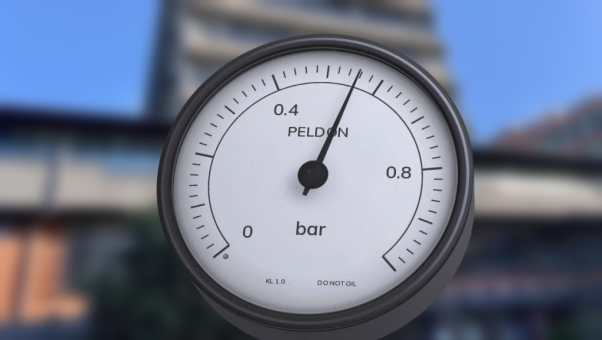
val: 0.56 bar
